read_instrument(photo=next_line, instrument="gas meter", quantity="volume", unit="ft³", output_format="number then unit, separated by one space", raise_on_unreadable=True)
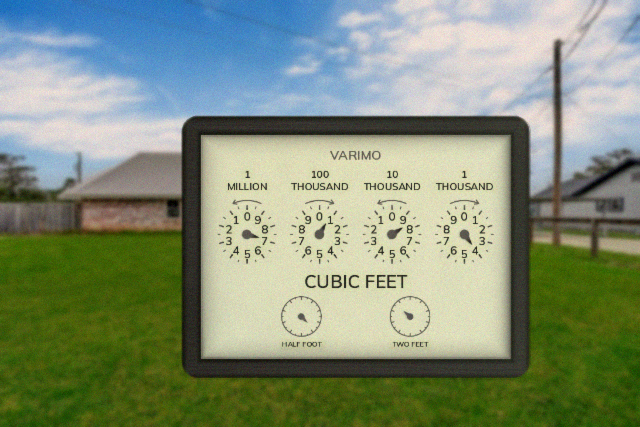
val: 708400 ft³
